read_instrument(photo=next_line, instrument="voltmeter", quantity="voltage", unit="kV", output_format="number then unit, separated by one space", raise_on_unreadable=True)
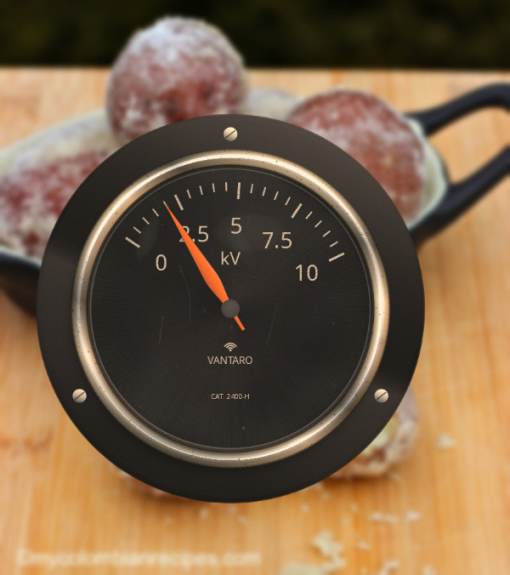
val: 2 kV
